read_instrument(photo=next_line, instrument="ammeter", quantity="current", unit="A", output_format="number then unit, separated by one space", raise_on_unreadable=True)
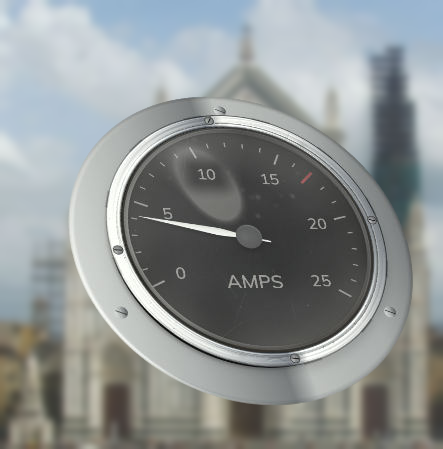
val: 4 A
